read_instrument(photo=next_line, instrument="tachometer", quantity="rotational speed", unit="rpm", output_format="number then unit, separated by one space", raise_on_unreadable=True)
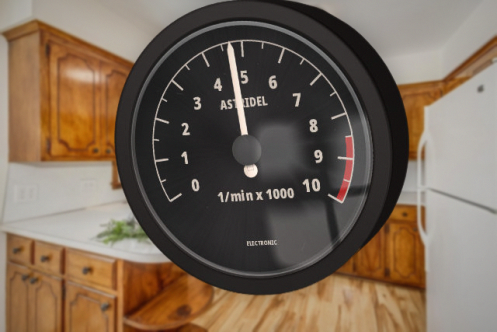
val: 4750 rpm
